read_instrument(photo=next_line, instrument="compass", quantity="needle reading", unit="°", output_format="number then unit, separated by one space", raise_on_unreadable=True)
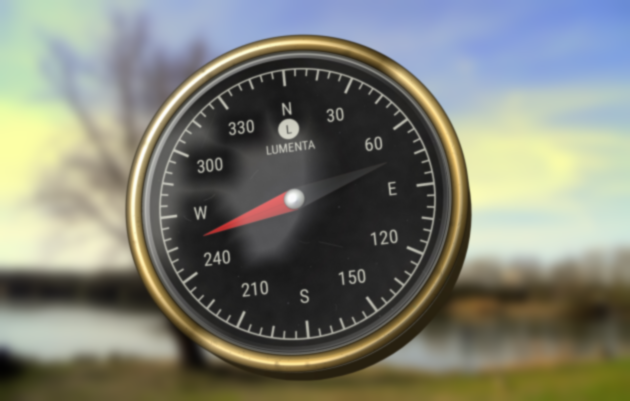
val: 255 °
